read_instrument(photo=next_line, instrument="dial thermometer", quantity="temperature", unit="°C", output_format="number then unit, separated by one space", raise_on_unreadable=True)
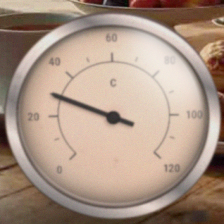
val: 30 °C
